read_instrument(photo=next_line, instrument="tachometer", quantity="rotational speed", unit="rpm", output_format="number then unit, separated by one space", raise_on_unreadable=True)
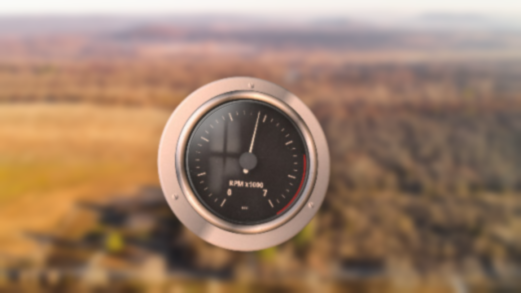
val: 3800 rpm
